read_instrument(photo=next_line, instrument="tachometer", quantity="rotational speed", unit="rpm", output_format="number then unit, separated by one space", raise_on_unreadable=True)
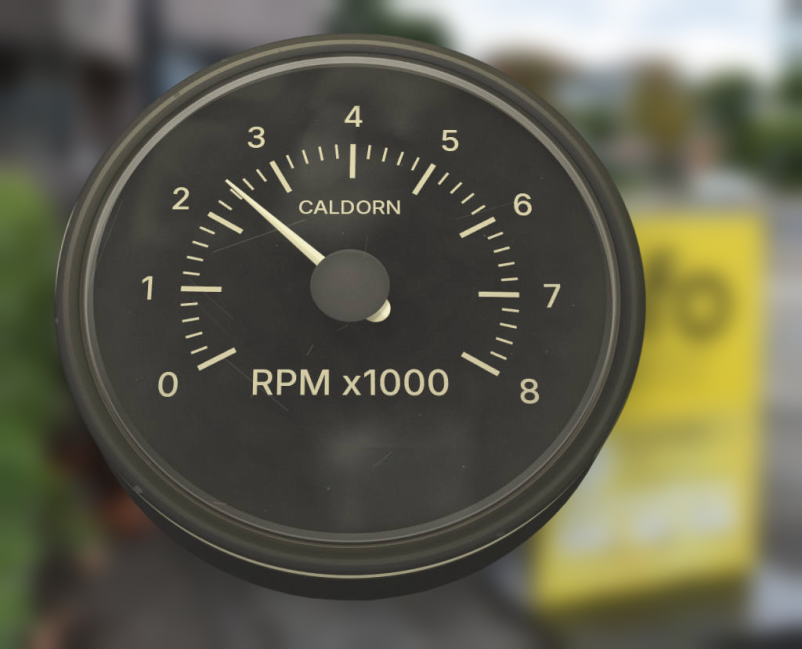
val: 2400 rpm
